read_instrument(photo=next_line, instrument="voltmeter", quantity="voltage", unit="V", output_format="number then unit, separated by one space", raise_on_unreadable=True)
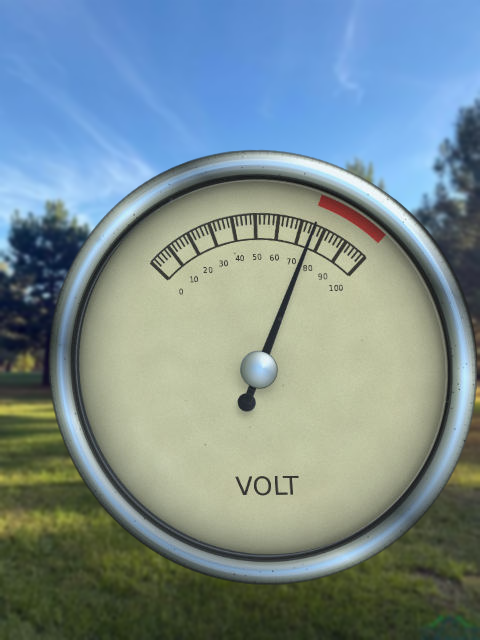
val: 76 V
